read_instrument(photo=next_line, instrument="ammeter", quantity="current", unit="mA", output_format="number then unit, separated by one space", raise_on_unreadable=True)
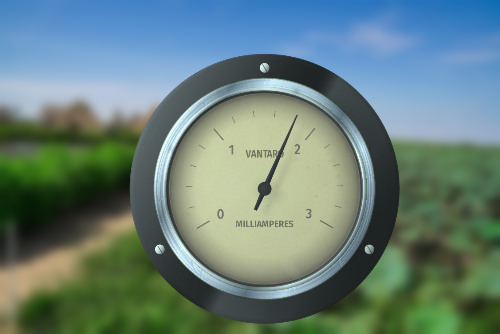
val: 1.8 mA
